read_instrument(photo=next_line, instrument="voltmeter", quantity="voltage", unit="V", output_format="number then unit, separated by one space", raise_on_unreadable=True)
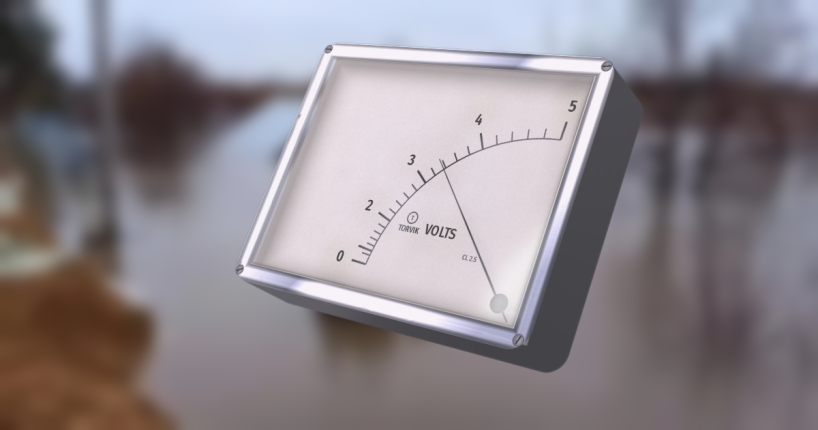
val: 3.4 V
